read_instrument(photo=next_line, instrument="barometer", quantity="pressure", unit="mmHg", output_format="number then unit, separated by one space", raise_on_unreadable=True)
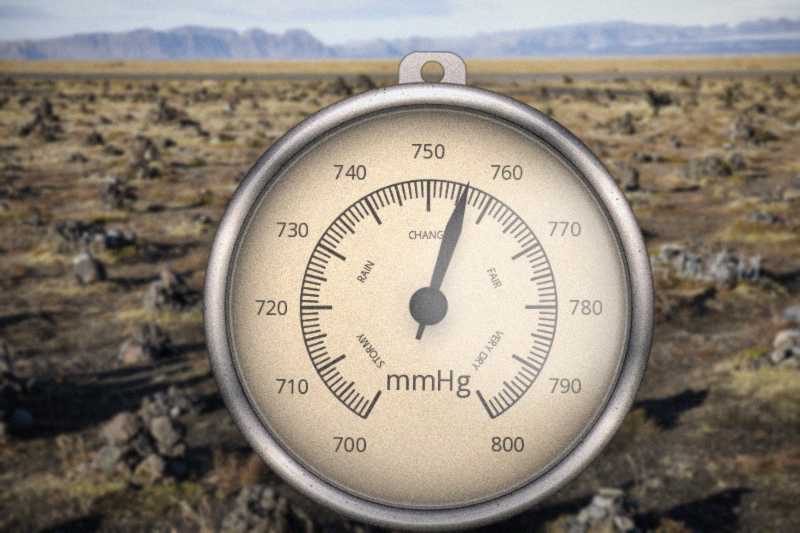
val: 756 mmHg
